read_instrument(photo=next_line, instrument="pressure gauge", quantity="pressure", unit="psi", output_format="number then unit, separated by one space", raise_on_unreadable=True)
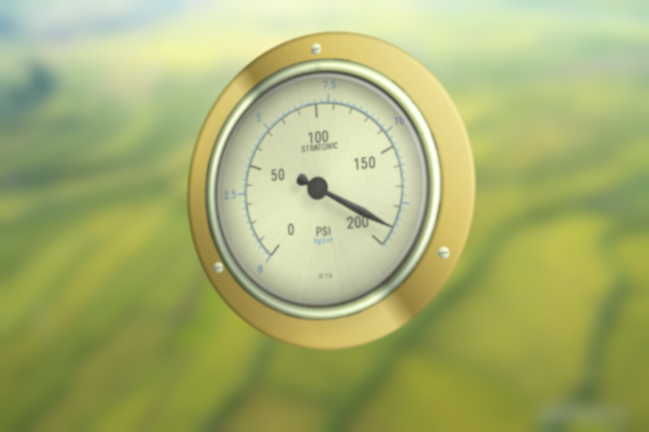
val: 190 psi
